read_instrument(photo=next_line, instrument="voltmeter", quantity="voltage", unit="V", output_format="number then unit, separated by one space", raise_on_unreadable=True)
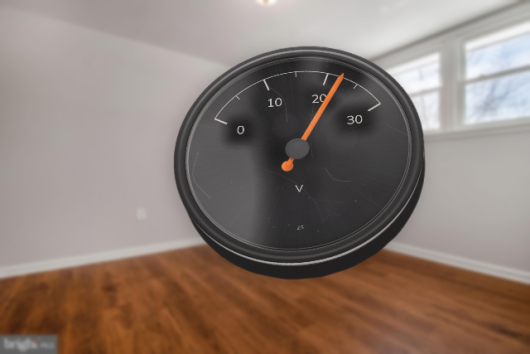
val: 22.5 V
